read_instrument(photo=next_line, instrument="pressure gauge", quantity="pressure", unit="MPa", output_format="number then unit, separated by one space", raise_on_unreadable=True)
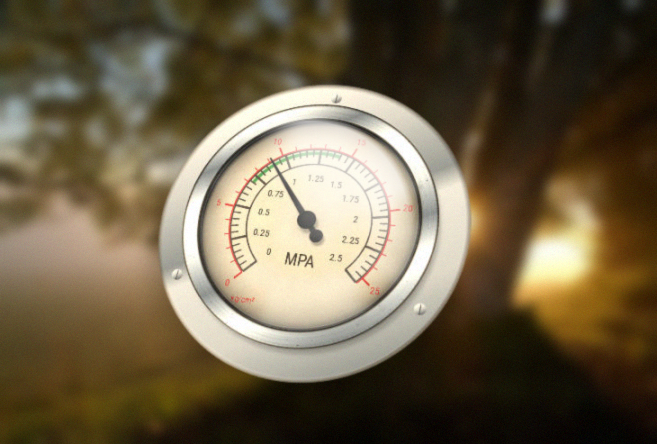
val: 0.9 MPa
